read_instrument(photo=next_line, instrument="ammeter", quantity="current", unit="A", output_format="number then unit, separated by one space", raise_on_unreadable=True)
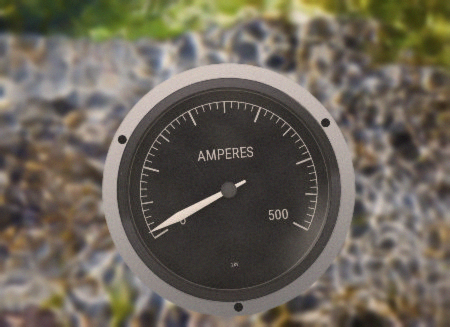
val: 10 A
